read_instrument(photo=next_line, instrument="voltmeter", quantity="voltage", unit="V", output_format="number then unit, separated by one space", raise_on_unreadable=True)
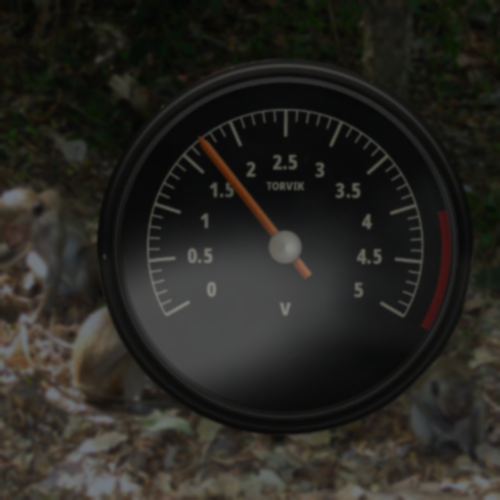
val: 1.7 V
